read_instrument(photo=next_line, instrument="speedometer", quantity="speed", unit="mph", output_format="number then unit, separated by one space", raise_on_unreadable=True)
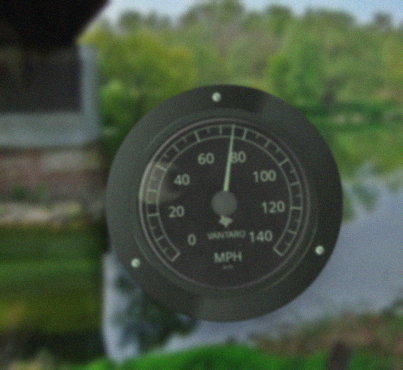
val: 75 mph
